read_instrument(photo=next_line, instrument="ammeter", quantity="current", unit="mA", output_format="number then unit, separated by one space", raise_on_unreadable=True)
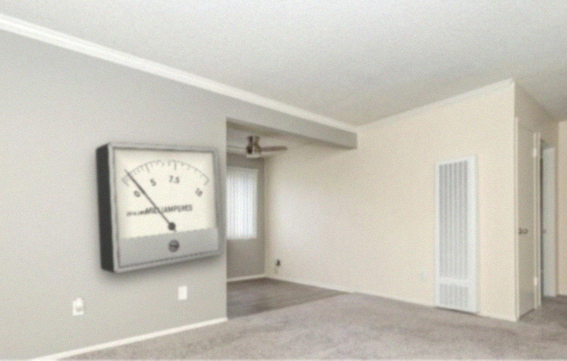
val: 2.5 mA
